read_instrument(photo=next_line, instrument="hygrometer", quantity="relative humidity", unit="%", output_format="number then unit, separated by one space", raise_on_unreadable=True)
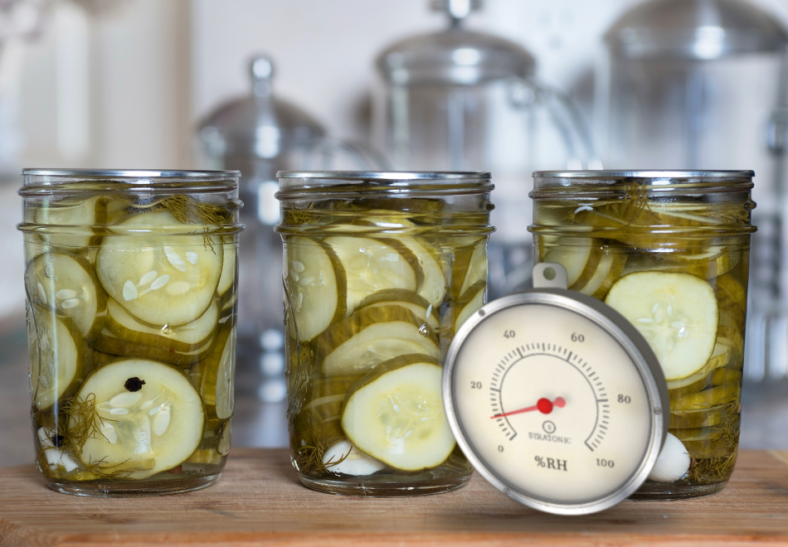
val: 10 %
